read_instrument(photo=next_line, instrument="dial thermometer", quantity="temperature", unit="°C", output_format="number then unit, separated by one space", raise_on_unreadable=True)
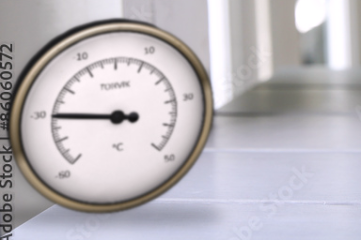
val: -30 °C
